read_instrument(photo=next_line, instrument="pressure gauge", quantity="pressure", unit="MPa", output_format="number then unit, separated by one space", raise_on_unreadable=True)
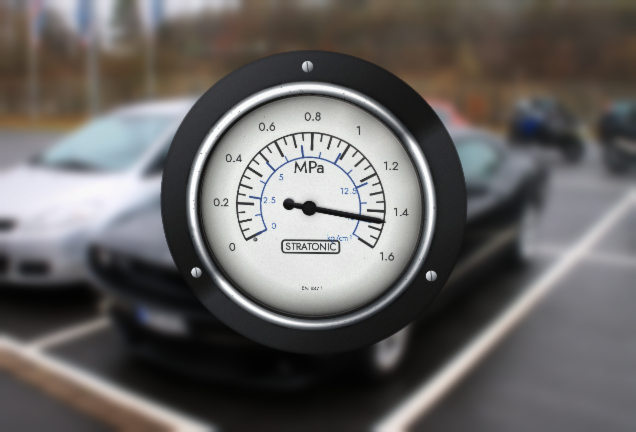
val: 1.45 MPa
